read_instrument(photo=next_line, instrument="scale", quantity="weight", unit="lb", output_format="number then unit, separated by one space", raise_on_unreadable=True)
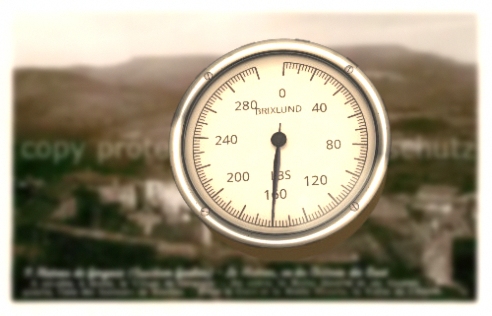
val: 160 lb
